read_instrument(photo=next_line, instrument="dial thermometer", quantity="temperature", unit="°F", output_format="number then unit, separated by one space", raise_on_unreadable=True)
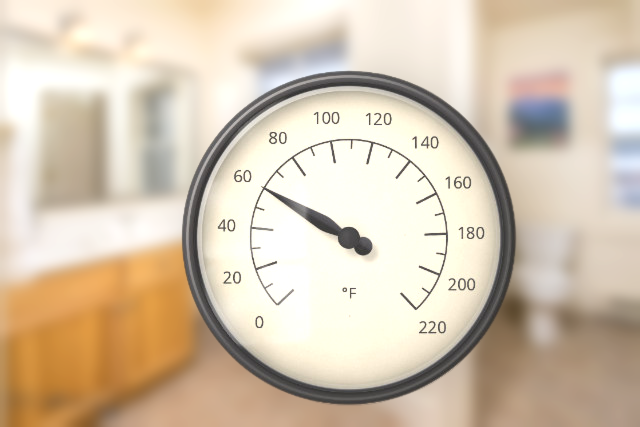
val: 60 °F
